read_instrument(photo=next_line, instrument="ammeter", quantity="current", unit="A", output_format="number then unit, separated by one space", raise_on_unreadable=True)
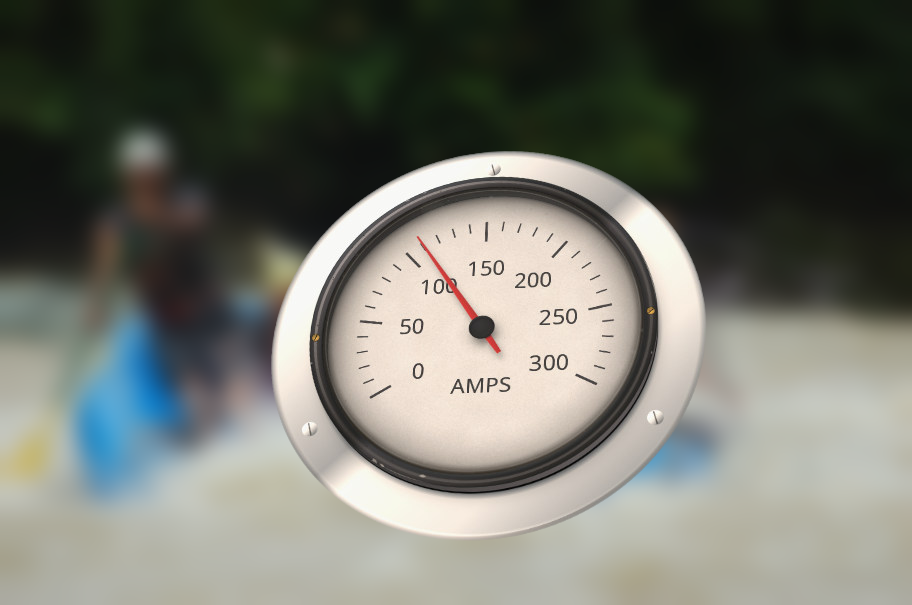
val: 110 A
